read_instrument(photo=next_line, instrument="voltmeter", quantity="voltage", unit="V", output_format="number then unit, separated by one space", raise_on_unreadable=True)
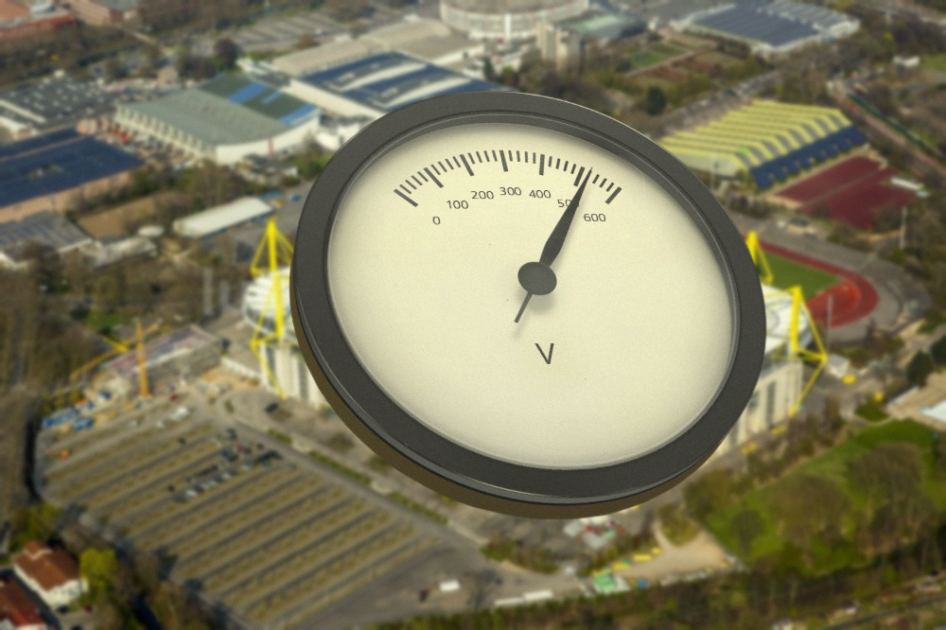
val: 520 V
